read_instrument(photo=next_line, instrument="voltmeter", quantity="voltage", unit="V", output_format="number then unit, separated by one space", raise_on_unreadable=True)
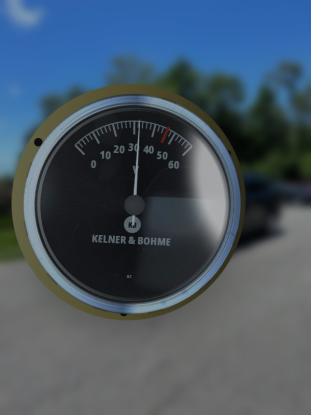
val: 32 V
